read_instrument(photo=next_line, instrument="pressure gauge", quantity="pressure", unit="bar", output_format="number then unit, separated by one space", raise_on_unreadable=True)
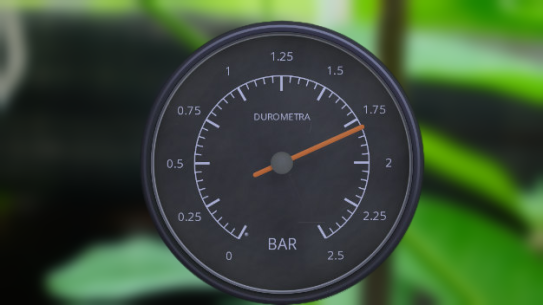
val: 1.8 bar
